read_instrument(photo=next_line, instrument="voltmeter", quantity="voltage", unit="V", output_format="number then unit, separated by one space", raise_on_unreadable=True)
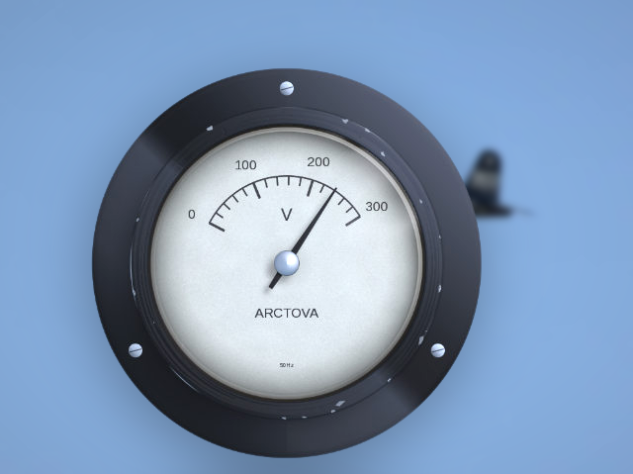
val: 240 V
